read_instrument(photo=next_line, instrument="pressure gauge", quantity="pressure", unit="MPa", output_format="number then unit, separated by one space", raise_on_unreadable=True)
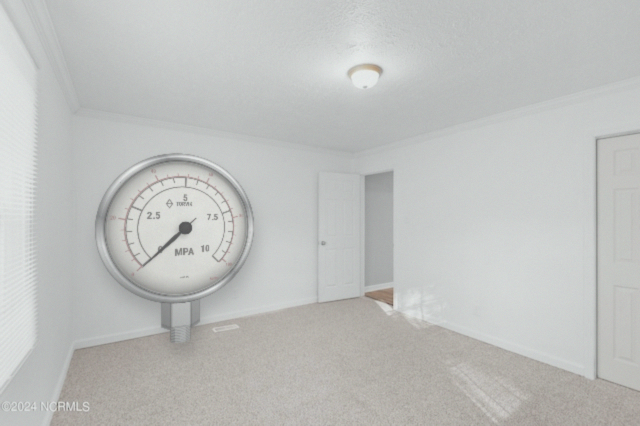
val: 0 MPa
